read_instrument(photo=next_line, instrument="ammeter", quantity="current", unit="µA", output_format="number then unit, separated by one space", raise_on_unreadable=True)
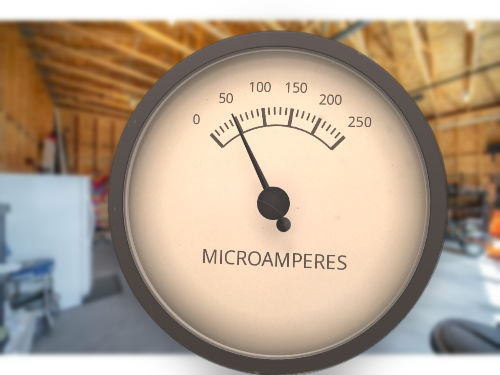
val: 50 µA
